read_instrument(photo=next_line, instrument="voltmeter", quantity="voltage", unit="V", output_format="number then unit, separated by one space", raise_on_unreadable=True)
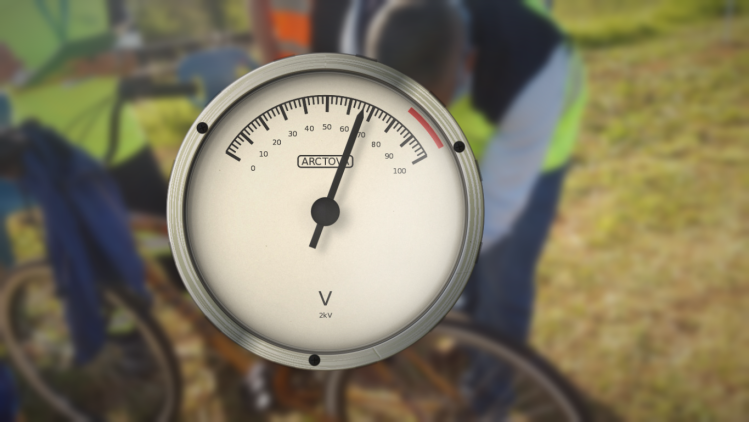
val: 66 V
